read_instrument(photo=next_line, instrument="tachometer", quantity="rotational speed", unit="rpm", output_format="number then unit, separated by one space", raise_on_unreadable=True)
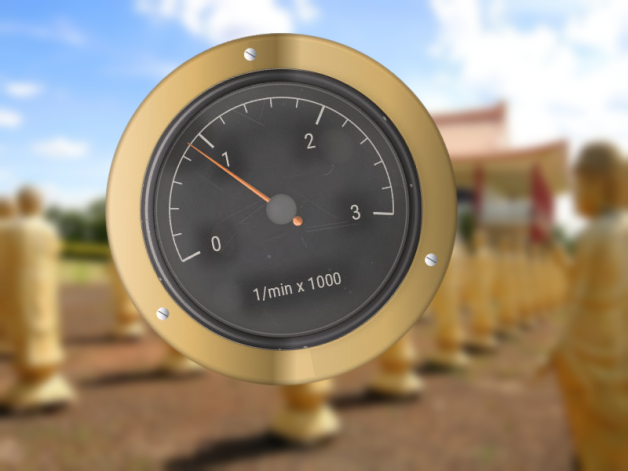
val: 900 rpm
